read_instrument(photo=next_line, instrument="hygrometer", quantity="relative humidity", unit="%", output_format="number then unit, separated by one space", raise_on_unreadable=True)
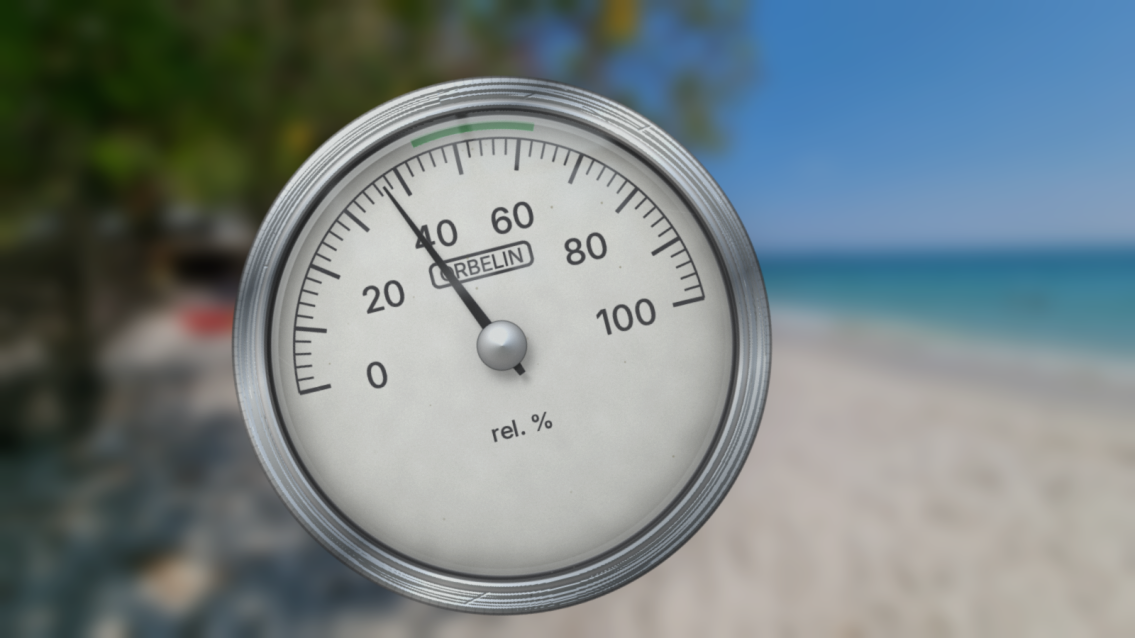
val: 37 %
